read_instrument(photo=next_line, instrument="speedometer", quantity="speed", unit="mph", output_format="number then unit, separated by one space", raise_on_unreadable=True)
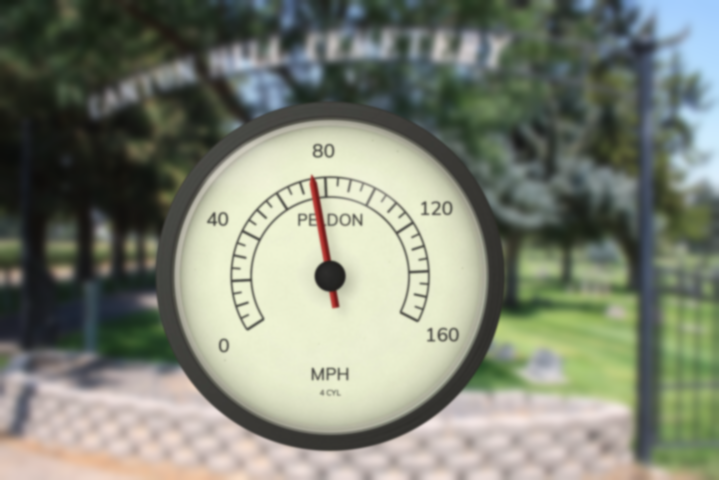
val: 75 mph
